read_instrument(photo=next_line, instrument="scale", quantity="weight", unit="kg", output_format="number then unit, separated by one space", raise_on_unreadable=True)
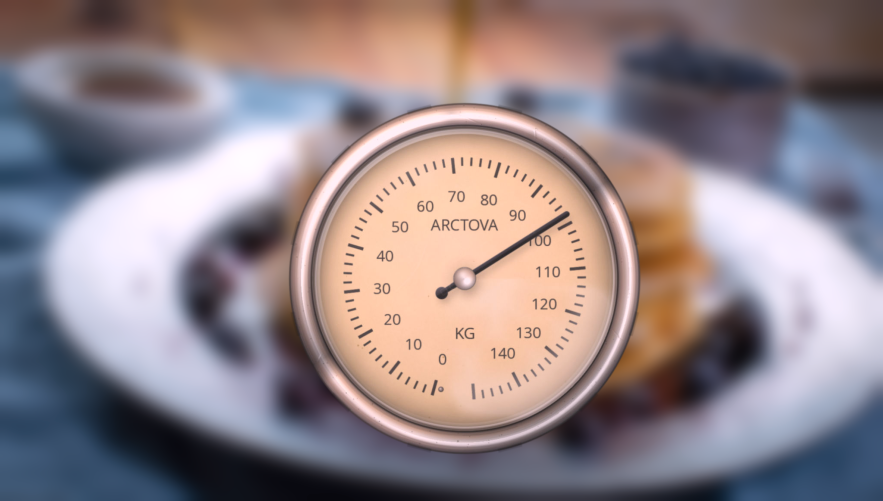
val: 98 kg
